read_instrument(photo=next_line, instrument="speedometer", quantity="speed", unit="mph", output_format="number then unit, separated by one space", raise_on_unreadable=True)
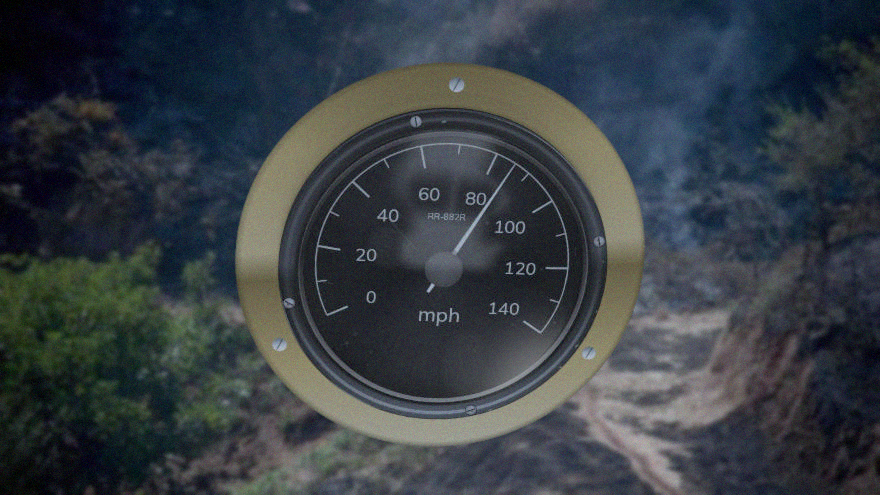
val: 85 mph
